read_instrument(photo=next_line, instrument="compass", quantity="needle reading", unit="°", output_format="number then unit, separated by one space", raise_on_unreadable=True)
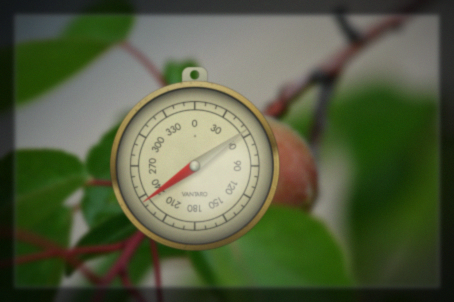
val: 235 °
